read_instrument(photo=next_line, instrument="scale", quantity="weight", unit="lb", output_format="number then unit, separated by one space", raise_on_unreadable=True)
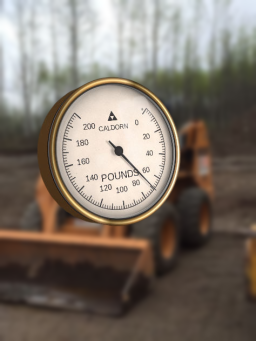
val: 70 lb
